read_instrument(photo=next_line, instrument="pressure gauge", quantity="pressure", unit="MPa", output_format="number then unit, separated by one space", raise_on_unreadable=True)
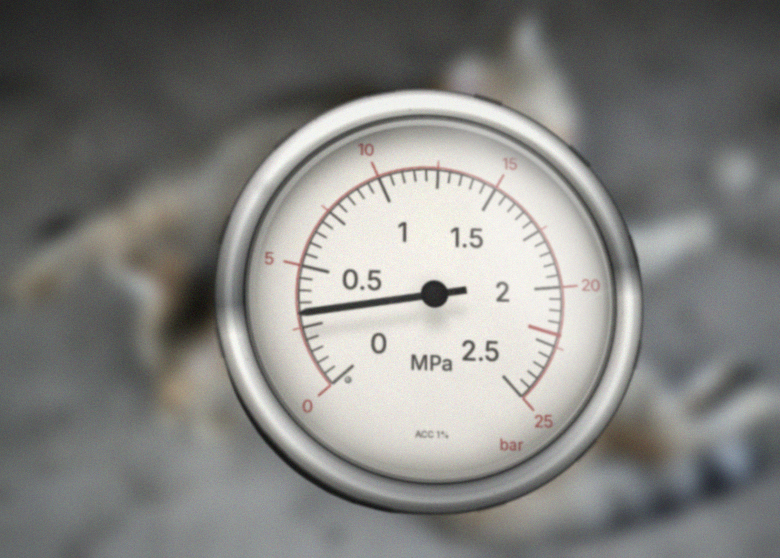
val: 0.3 MPa
